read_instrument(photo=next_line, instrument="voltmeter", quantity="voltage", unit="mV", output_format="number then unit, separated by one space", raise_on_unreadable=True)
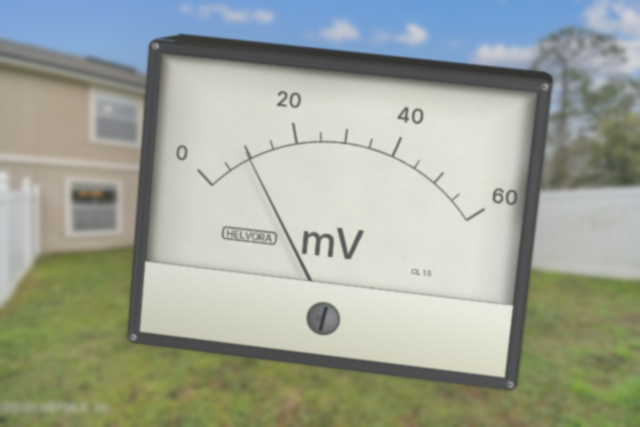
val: 10 mV
